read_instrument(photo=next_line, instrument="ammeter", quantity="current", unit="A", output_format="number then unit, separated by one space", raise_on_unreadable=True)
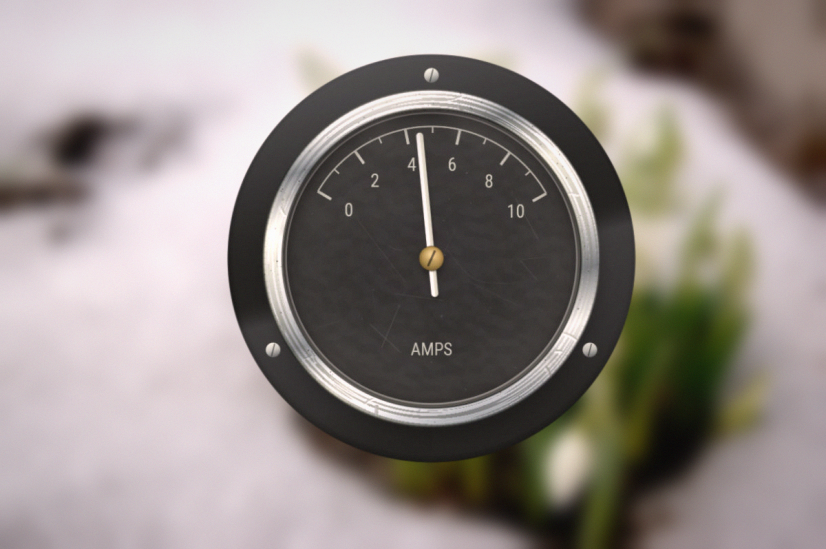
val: 4.5 A
